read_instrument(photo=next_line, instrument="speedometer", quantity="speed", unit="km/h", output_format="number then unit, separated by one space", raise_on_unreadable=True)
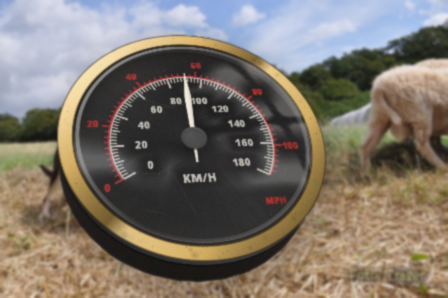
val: 90 km/h
